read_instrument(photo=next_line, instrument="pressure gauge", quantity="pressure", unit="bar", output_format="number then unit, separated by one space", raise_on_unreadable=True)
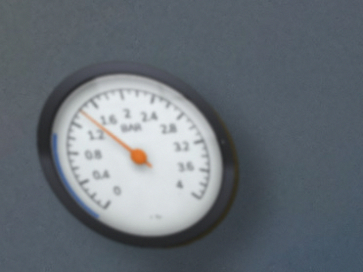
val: 1.4 bar
